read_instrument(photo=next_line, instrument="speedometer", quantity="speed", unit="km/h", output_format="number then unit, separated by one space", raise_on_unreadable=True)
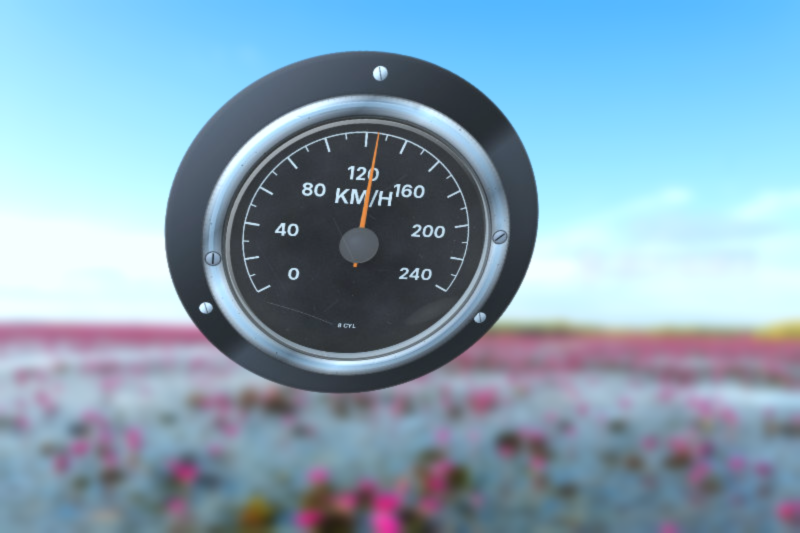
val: 125 km/h
